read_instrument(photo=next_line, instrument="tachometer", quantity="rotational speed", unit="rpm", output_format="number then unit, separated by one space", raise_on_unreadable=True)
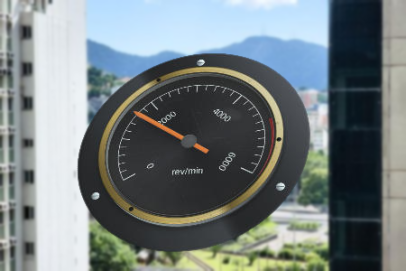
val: 1600 rpm
